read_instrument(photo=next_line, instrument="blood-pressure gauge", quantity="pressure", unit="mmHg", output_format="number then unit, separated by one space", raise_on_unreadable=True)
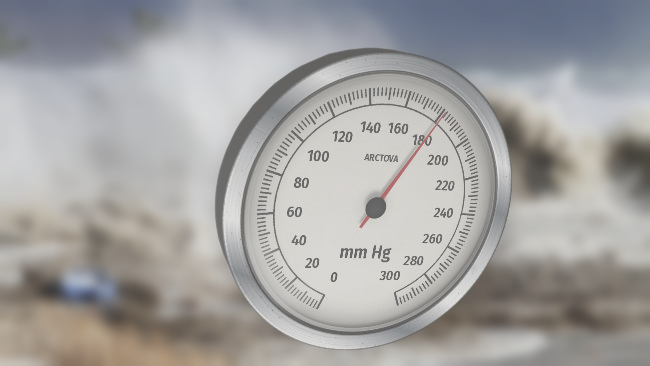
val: 180 mmHg
